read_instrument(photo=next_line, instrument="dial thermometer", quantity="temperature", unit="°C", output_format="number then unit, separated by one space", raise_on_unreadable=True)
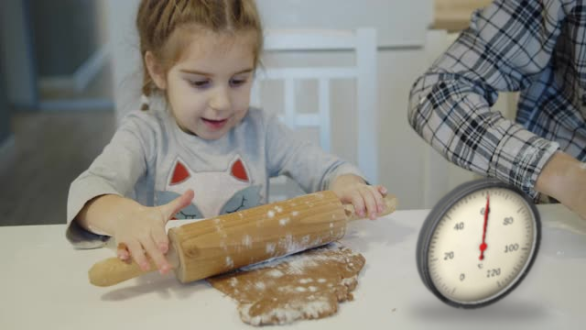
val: 60 °C
